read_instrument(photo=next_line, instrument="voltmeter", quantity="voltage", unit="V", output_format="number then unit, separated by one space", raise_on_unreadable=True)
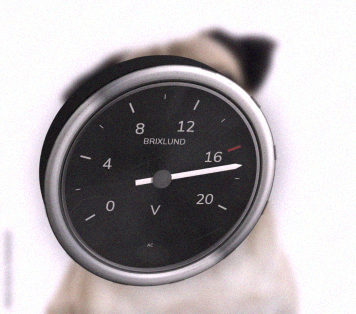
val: 17 V
